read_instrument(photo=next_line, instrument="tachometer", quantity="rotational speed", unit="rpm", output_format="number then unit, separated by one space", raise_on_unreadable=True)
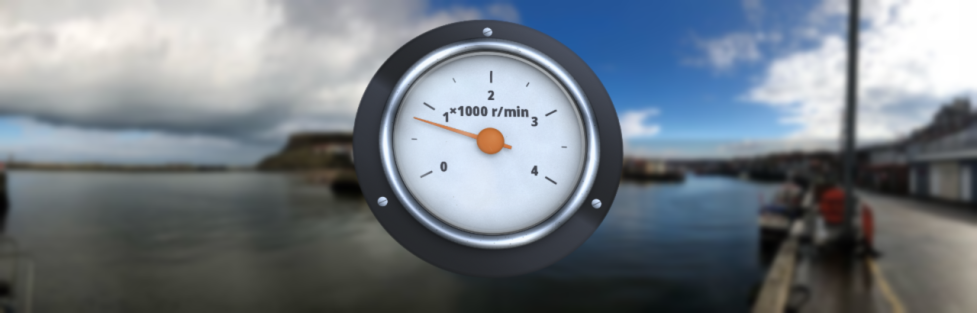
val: 750 rpm
